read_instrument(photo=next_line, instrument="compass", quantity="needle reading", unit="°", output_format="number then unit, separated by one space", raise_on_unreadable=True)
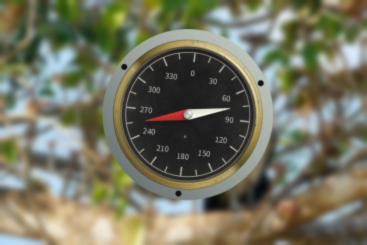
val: 255 °
